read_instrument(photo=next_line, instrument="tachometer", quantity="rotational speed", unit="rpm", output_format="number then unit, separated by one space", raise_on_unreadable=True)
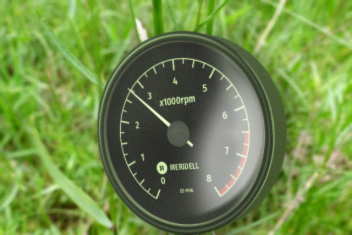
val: 2750 rpm
